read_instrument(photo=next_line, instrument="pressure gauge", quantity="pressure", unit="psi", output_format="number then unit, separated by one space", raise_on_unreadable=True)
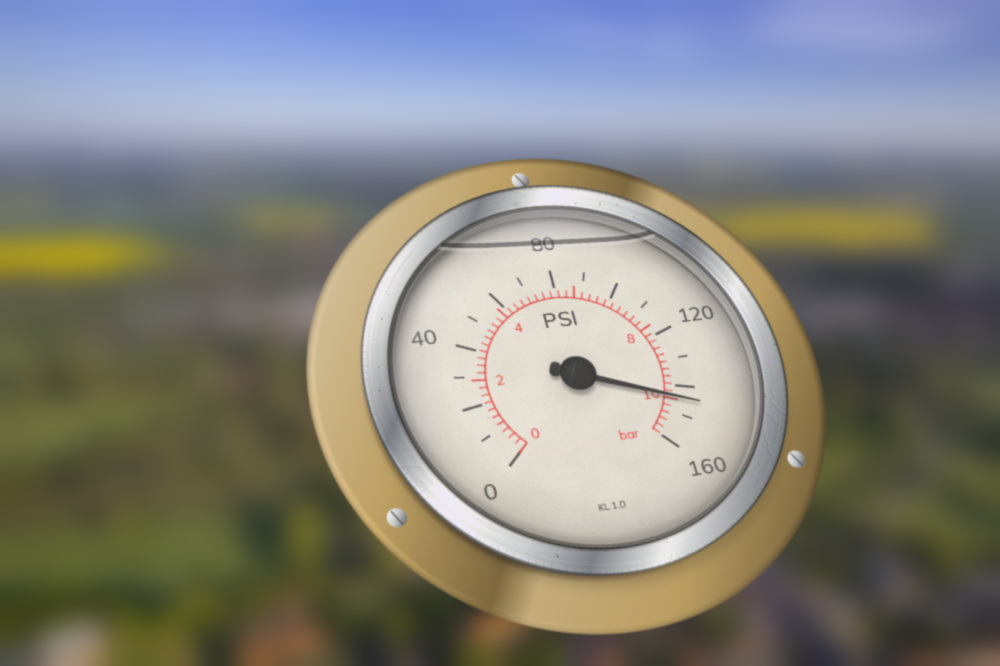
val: 145 psi
